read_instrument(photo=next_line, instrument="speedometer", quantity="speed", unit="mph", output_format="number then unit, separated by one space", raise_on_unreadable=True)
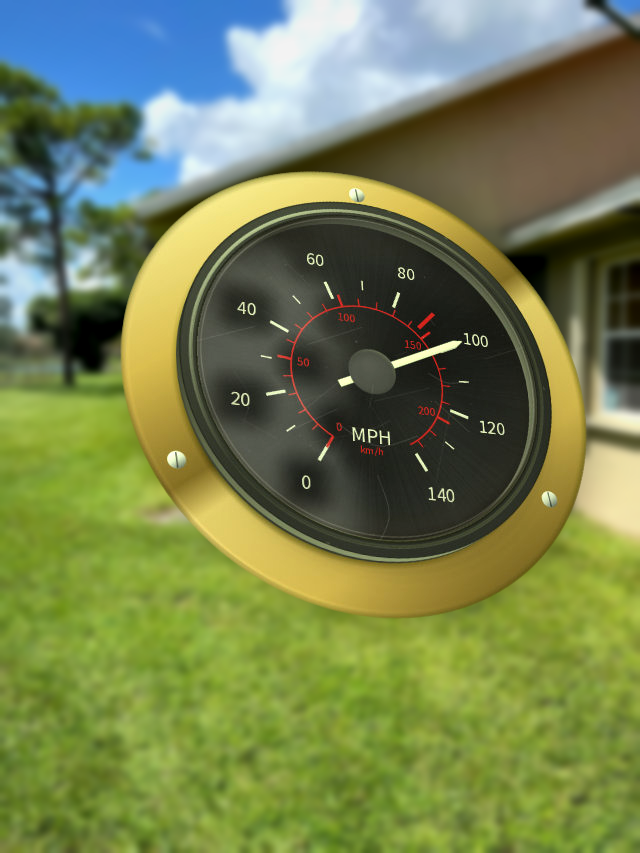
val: 100 mph
